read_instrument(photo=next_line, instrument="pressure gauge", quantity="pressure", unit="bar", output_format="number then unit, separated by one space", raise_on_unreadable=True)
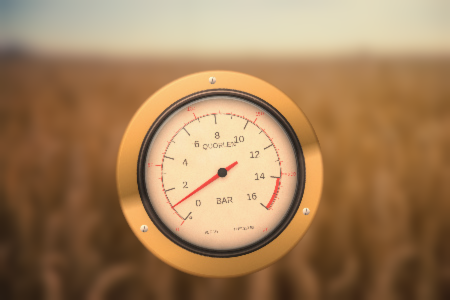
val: 1 bar
